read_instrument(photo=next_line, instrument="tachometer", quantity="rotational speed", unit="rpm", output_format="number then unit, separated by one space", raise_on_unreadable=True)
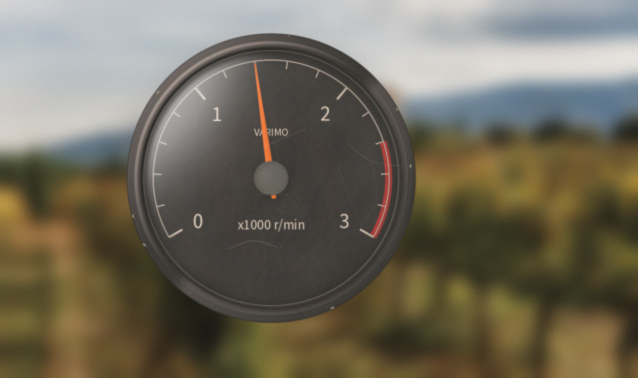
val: 1400 rpm
